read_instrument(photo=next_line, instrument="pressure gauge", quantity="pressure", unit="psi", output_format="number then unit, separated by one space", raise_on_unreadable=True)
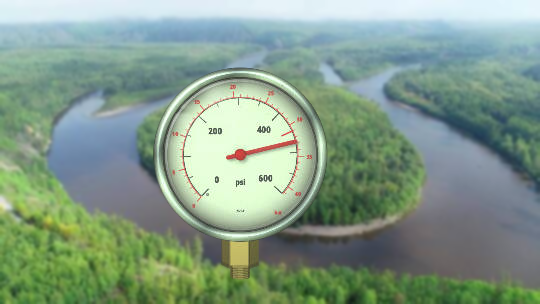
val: 475 psi
